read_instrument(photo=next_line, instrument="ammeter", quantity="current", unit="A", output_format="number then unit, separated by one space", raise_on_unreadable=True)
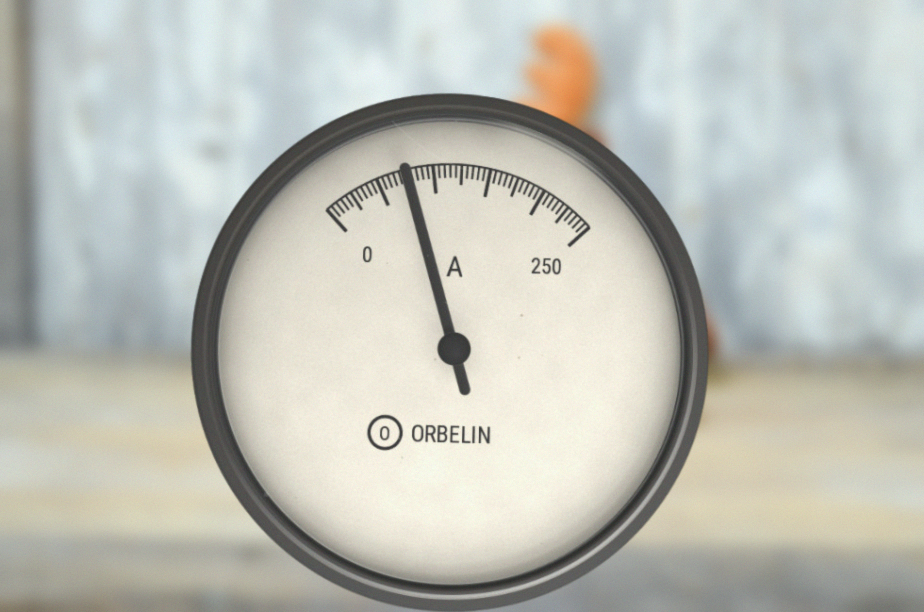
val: 75 A
